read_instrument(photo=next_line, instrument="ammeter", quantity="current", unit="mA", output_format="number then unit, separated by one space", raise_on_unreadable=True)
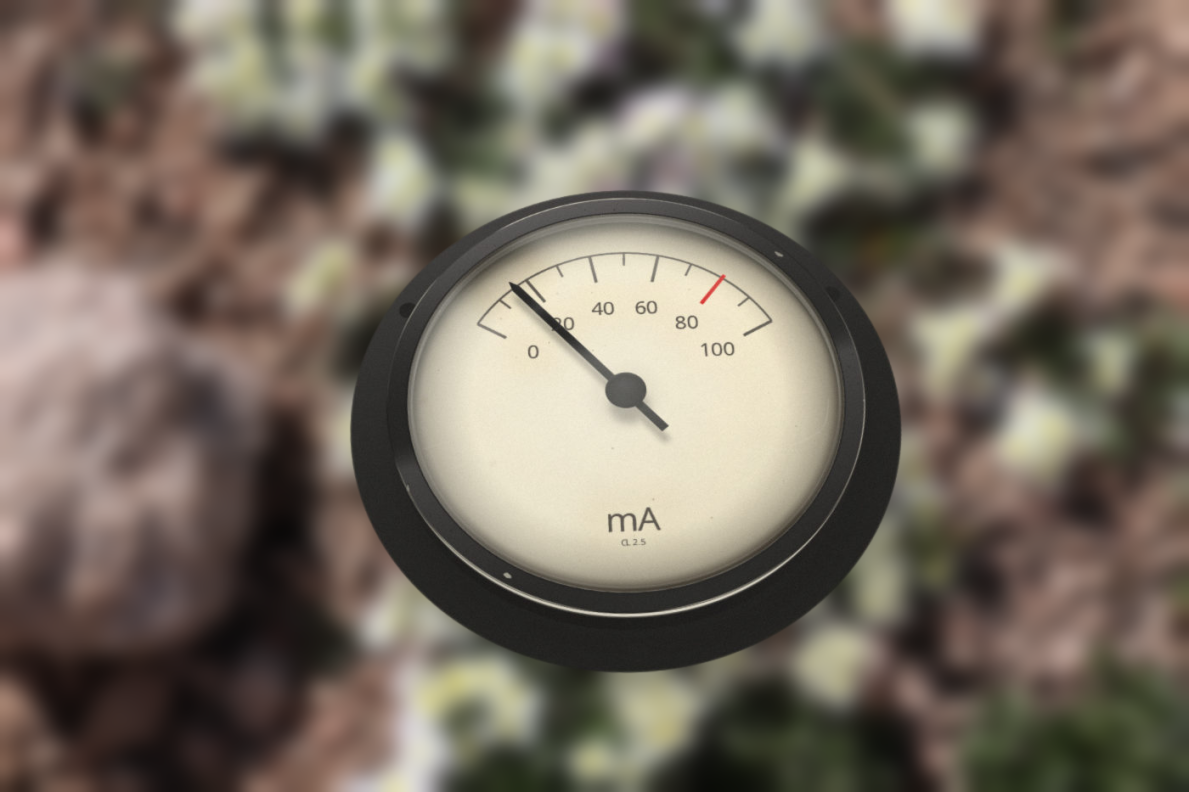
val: 15 mA
